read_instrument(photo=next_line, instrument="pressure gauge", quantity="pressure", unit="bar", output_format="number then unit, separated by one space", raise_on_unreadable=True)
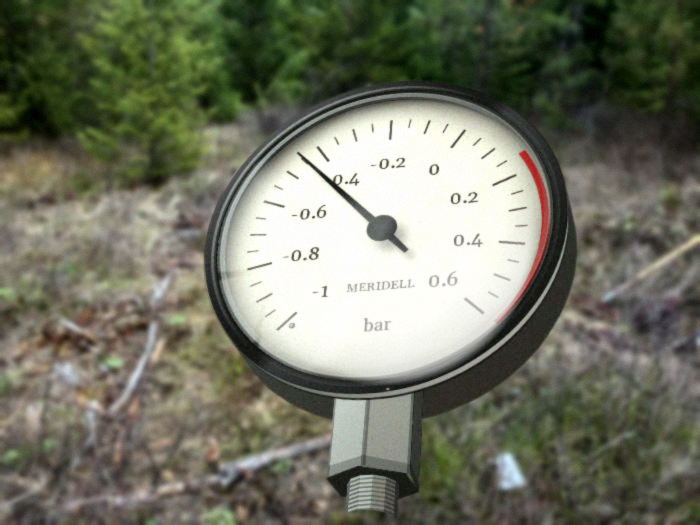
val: -0.45 bar
